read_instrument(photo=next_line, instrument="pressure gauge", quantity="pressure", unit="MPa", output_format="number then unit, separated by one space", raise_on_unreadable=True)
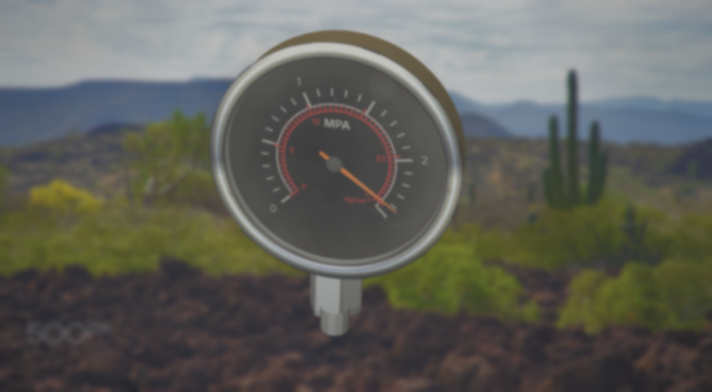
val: 2.4 MPa
